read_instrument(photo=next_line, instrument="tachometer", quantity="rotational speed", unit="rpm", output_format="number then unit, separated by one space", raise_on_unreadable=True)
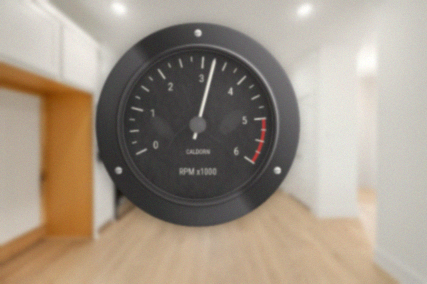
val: 3250 rpm
